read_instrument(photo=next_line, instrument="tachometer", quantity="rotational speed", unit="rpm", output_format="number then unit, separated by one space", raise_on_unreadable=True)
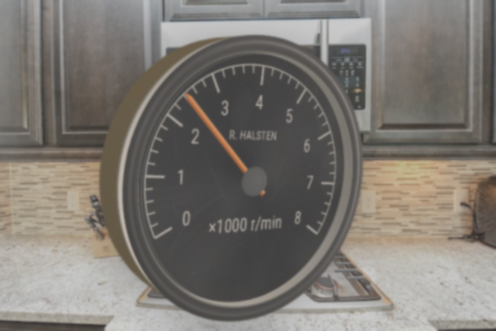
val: 2400 rpm
